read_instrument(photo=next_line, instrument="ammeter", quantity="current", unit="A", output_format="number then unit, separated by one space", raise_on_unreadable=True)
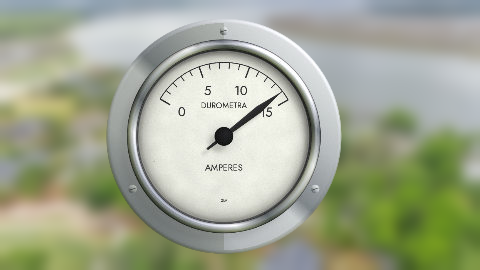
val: 14 A
